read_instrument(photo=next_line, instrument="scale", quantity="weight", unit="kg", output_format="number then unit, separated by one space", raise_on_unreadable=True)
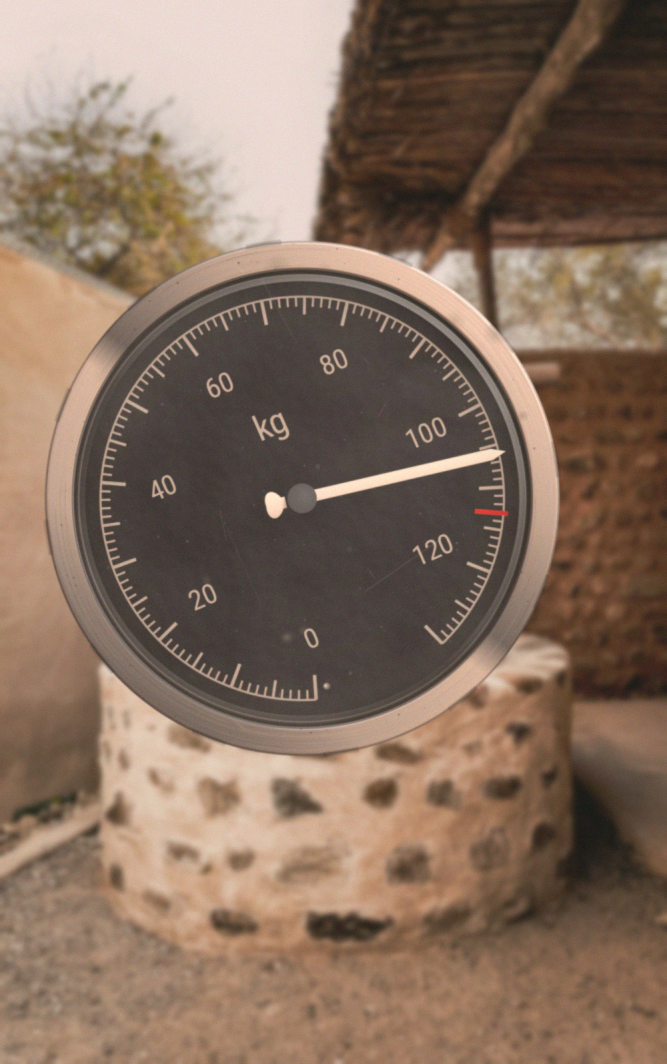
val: 106 kg
